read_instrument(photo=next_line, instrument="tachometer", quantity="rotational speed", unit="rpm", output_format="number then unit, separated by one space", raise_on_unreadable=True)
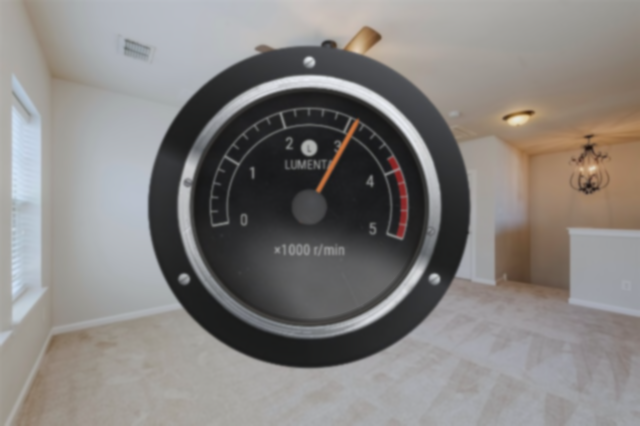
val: 3100 rpm
